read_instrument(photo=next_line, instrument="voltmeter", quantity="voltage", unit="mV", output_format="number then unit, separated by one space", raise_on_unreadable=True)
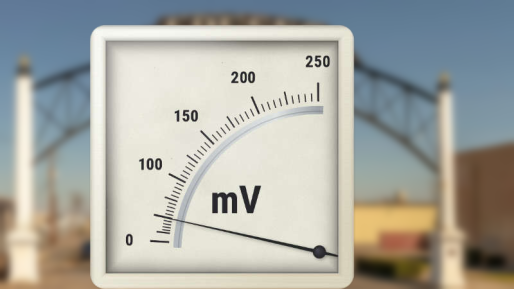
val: 50 mV
